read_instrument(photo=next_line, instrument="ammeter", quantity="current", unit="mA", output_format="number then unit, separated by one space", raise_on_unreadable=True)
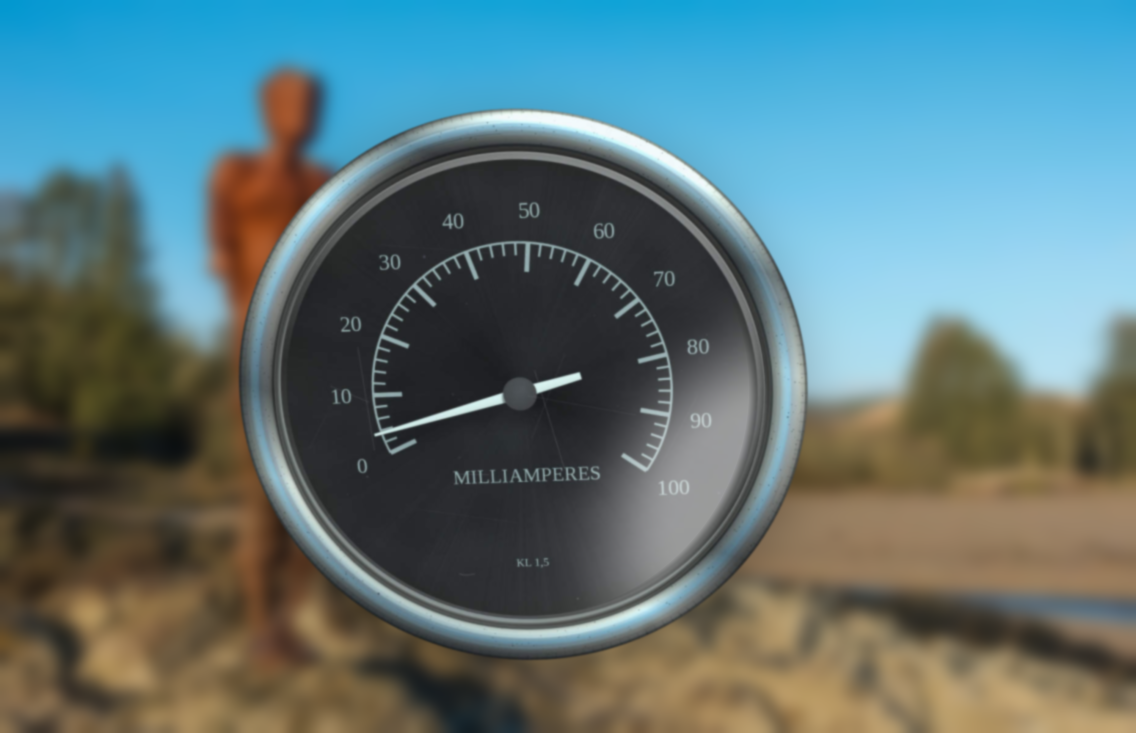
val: 4 mA
